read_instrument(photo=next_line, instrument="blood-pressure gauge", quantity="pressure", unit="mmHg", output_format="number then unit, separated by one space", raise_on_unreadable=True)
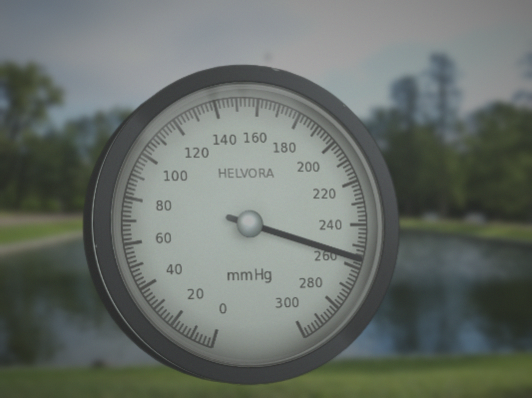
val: 256 mmHg
